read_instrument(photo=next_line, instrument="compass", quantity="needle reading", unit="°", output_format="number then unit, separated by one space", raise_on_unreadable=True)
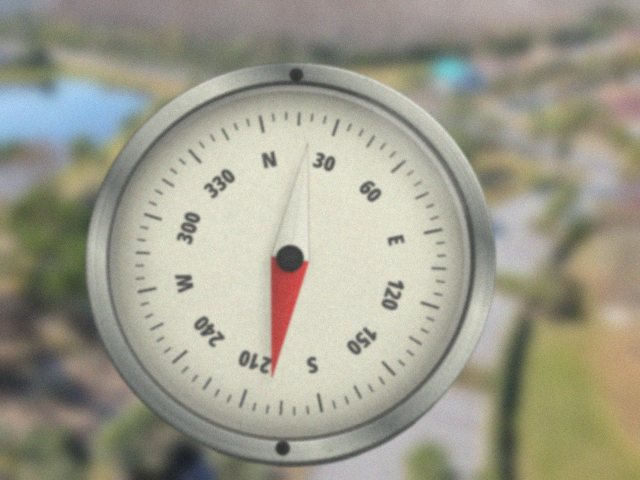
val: 200 °
